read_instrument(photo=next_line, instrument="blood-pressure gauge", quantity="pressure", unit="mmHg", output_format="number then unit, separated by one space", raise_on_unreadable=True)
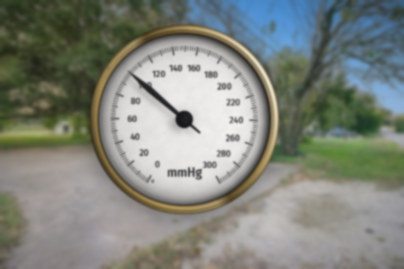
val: 100 mmHg
